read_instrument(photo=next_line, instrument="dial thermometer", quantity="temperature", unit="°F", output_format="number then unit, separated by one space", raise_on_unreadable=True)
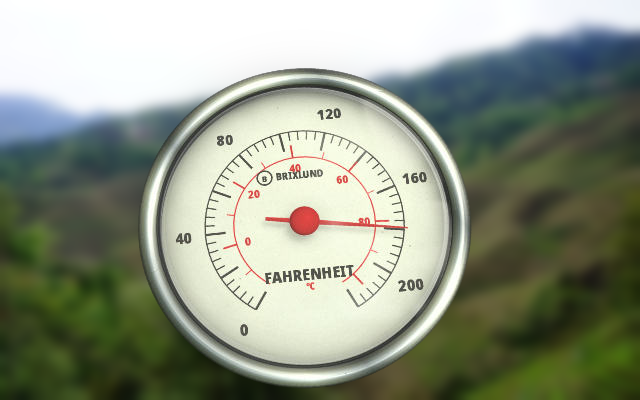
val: 180 °F
